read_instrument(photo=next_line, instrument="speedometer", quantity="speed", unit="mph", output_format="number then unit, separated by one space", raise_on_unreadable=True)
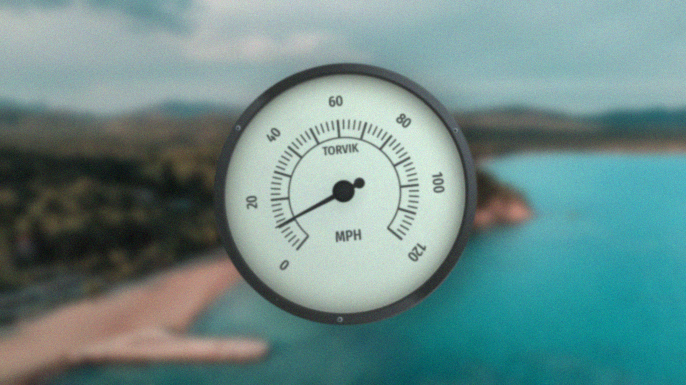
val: 10 mph
